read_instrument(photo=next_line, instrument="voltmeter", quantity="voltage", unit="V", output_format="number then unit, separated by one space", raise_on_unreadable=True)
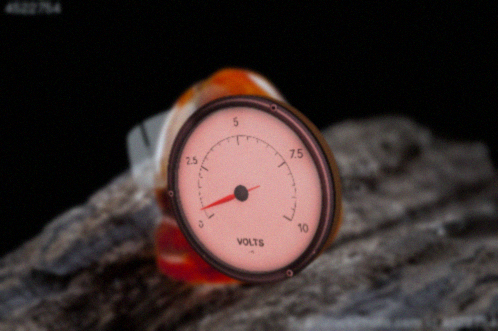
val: 0.5 V
